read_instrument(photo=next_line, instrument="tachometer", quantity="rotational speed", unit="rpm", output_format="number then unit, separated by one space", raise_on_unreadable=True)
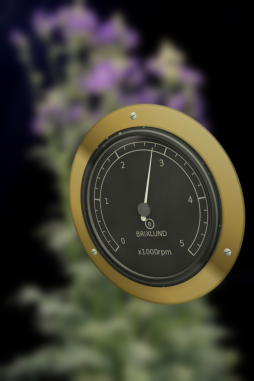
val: 2800 rpm
